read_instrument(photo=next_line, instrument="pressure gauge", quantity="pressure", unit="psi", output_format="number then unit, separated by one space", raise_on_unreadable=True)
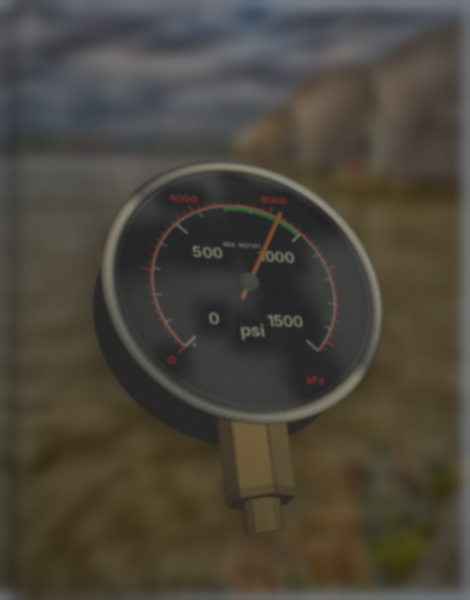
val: 900 psi
